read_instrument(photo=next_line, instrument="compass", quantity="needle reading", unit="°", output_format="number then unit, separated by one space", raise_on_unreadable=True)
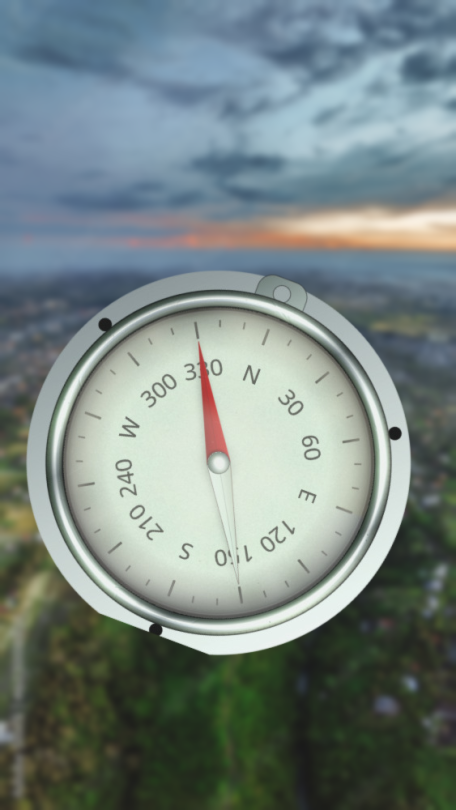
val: 330 °
